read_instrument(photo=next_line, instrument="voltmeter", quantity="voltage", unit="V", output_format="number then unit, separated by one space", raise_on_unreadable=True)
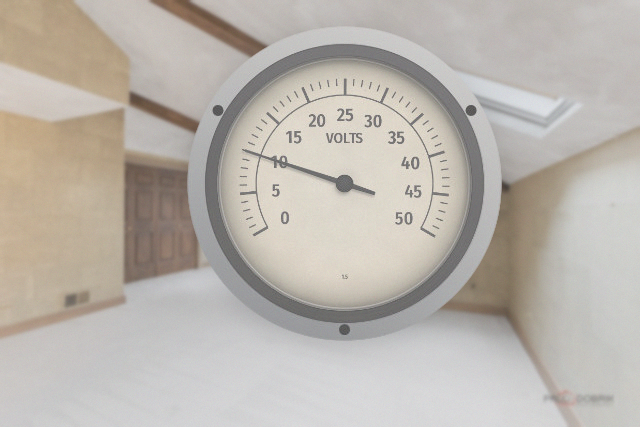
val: 10 V
